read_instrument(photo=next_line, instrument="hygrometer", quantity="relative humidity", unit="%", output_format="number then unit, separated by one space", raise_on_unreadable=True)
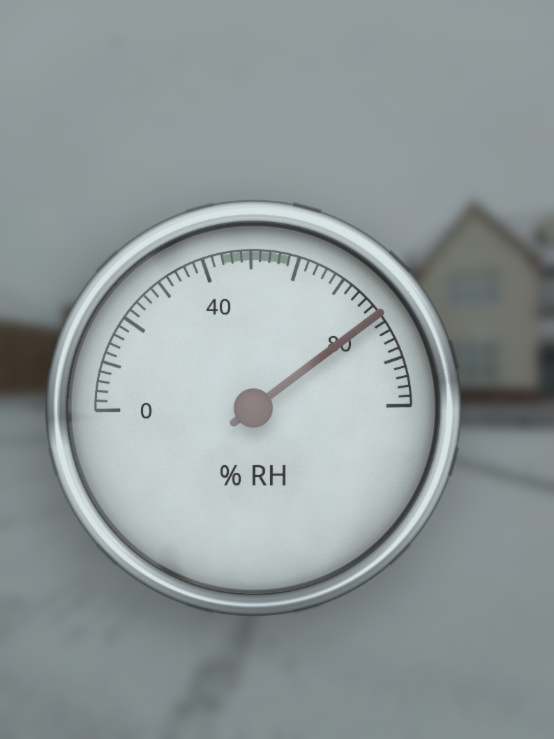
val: 80 %
